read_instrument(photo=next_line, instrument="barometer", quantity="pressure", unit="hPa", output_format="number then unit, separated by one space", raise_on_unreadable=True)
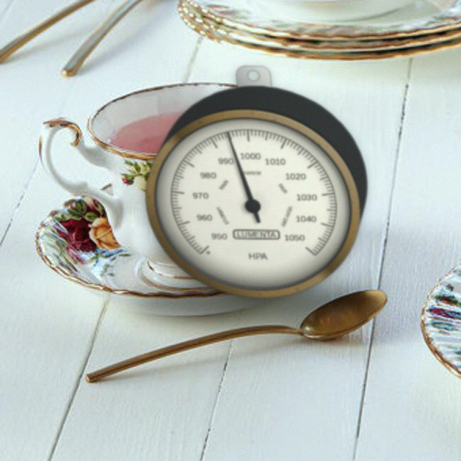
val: 995 hPa
